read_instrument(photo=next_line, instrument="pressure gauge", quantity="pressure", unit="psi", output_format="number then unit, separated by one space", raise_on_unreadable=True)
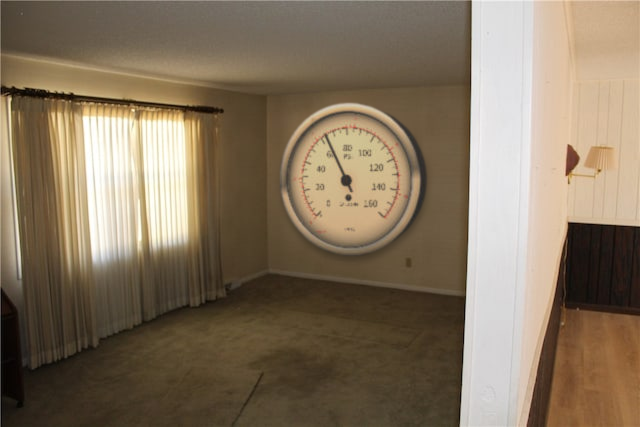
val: 65 psi
